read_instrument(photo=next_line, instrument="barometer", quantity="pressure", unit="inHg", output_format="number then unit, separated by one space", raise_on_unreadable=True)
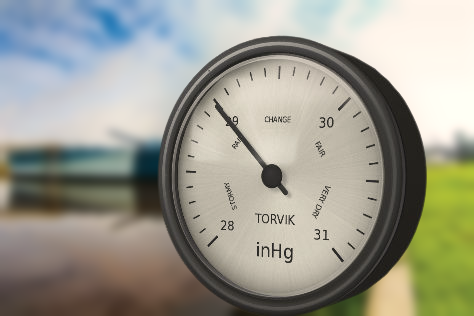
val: 29 inHg
